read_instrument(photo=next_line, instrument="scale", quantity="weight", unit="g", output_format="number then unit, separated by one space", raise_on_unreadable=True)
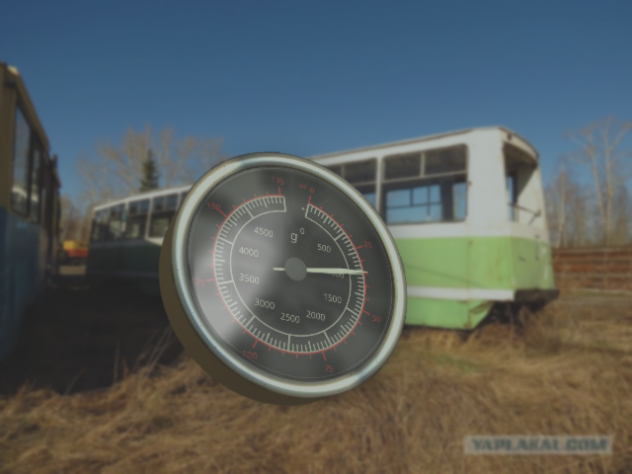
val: 1000 g
